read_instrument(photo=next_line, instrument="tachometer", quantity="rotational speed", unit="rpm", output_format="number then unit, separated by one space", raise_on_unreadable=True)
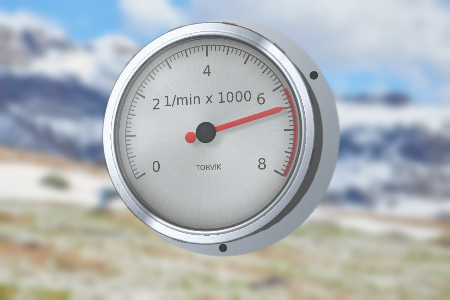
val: 6500 rpm
